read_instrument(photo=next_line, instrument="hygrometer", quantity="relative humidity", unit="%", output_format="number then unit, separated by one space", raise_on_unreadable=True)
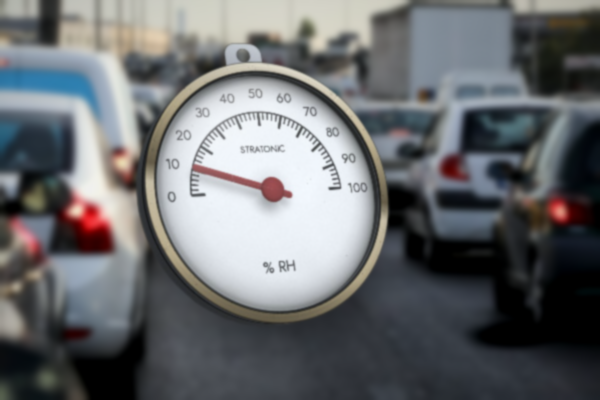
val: 10 %
